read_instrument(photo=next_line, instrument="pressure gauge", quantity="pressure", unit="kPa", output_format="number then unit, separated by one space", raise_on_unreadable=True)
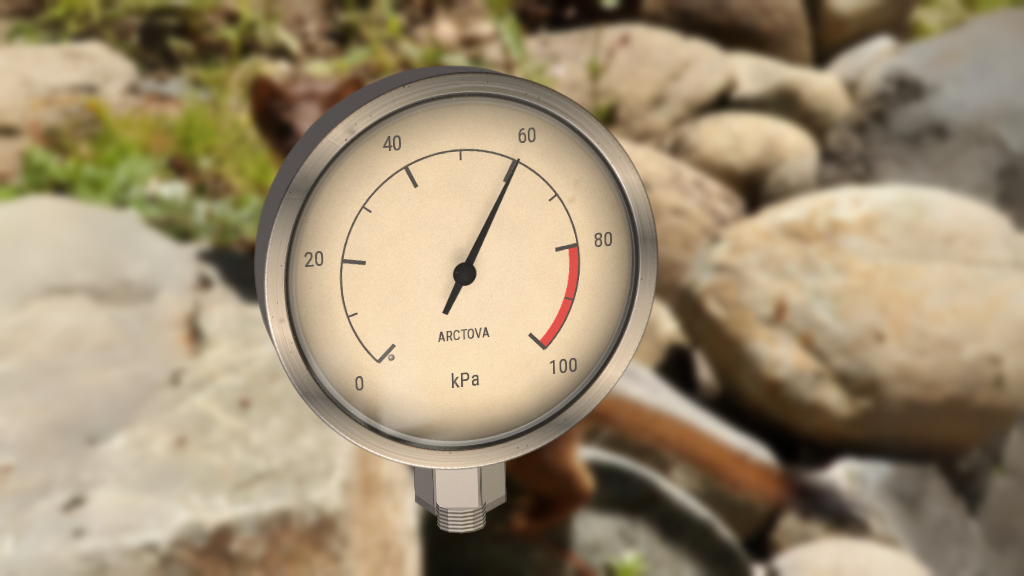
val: 60 kPa
